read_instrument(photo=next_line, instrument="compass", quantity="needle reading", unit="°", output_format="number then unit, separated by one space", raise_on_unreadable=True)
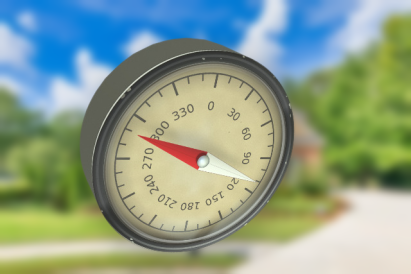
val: 290 °
